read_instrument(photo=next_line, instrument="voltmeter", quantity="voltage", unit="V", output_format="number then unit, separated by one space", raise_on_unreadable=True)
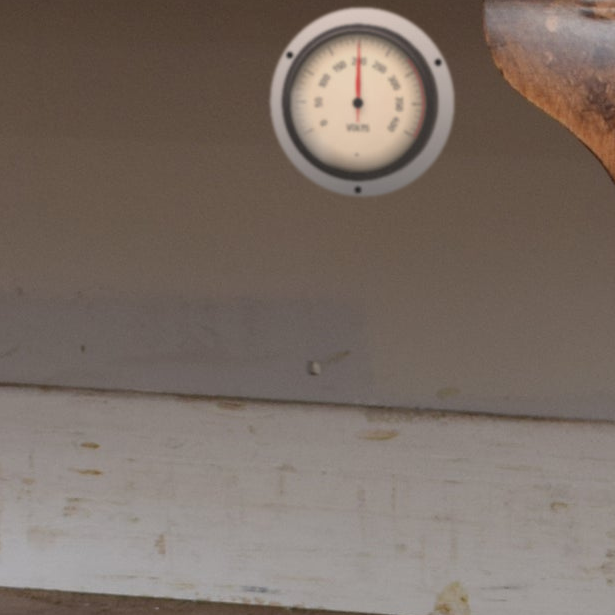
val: 200 V
